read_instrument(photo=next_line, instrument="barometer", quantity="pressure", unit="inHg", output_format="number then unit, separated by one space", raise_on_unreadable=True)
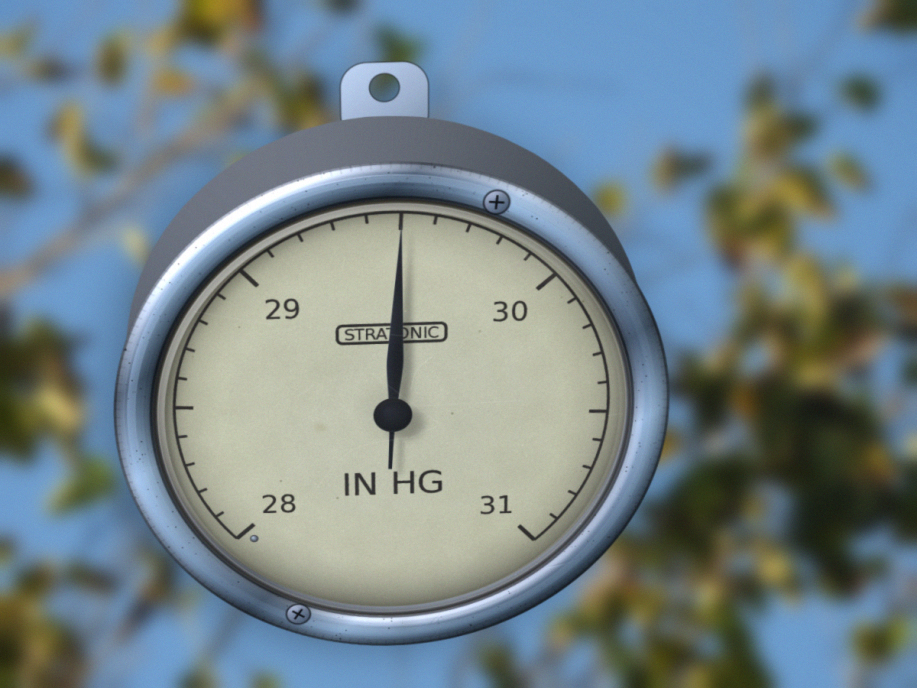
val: 29.5 inHg
